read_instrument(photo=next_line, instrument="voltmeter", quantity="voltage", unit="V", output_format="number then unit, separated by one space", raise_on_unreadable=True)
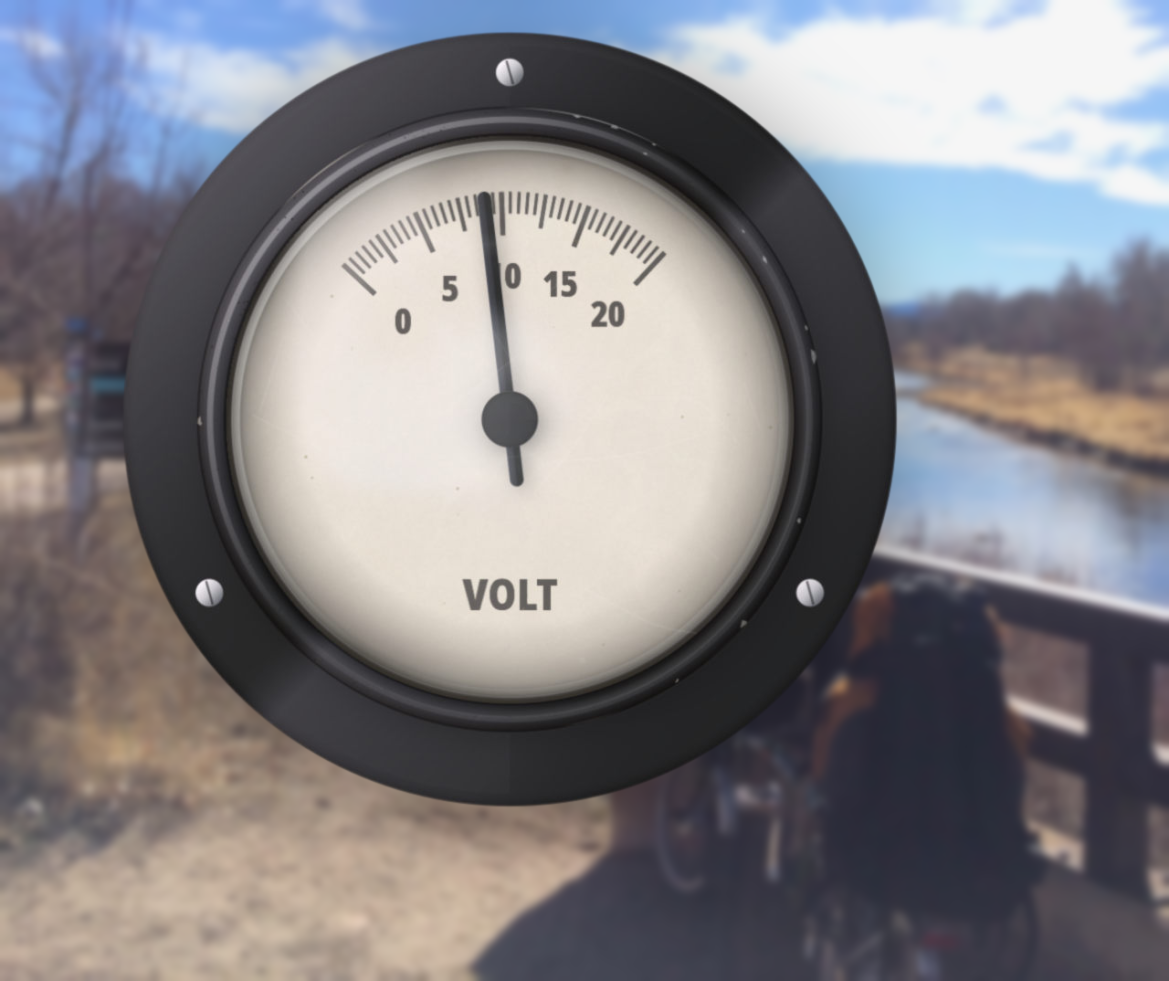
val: 9 V
